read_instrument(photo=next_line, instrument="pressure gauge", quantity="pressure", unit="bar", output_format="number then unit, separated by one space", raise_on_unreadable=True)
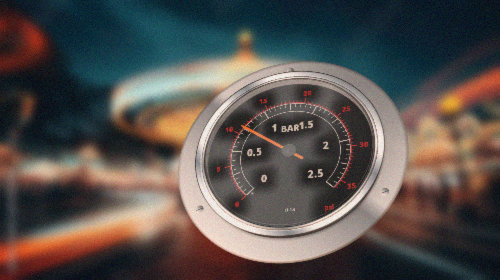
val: 0.75 bar
